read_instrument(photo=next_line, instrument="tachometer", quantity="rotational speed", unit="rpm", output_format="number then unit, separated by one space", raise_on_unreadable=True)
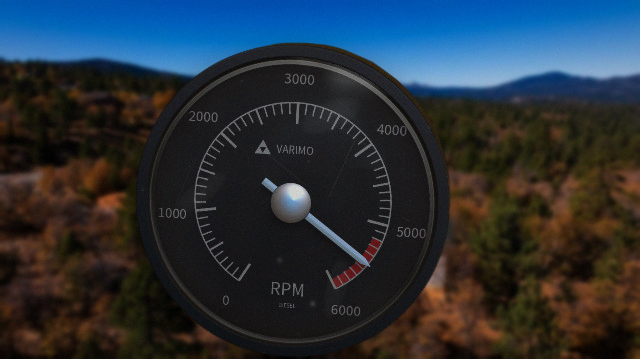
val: 5500 rpm
